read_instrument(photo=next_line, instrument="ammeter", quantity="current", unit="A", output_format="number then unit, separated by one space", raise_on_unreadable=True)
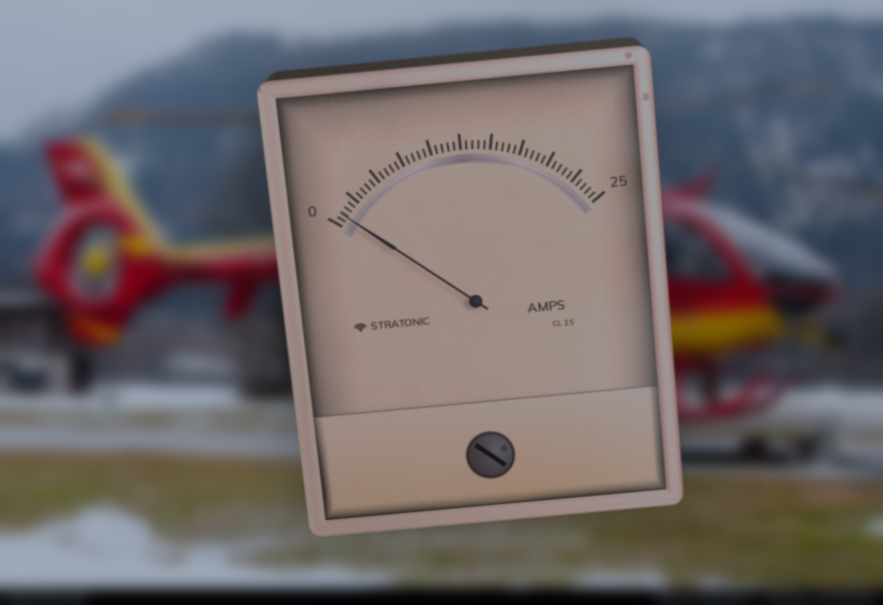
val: 1 A
